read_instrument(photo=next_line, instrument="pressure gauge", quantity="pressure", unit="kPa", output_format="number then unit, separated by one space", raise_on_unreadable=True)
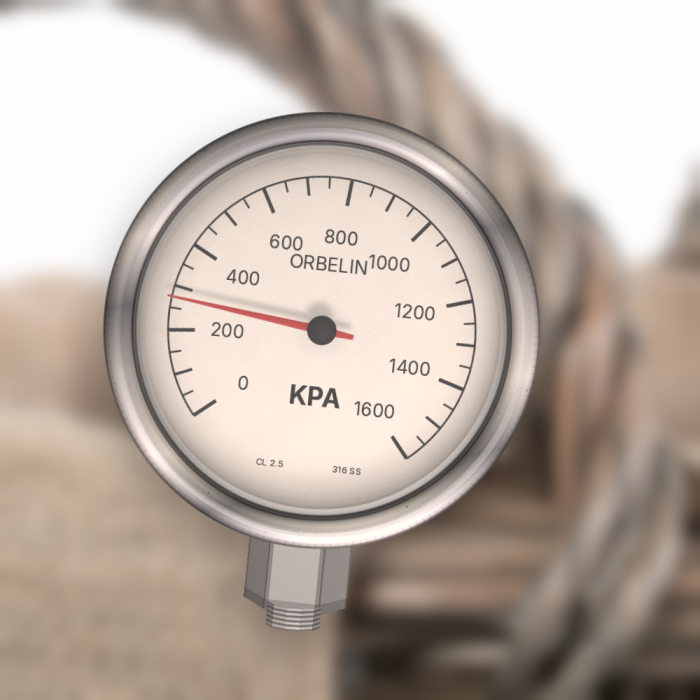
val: 275 kPa
